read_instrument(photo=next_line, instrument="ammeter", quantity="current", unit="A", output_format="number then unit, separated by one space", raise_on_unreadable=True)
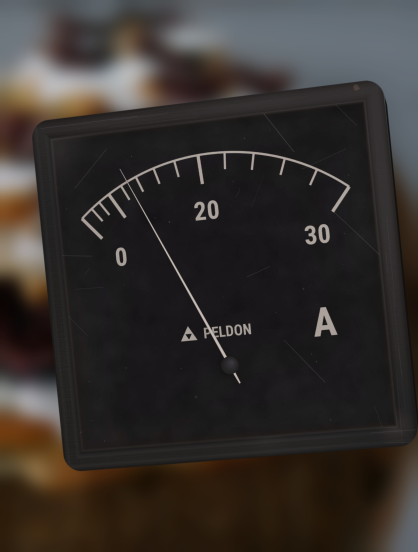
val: 13 A
